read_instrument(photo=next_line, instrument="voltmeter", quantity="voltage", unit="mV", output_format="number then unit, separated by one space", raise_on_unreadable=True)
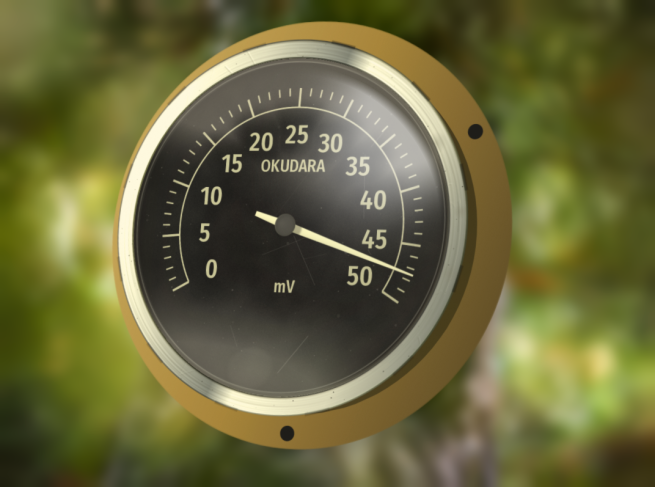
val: 47.5 mV
